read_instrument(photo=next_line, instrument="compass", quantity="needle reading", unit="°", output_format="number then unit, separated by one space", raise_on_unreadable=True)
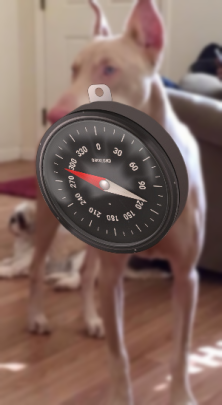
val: 290 °
